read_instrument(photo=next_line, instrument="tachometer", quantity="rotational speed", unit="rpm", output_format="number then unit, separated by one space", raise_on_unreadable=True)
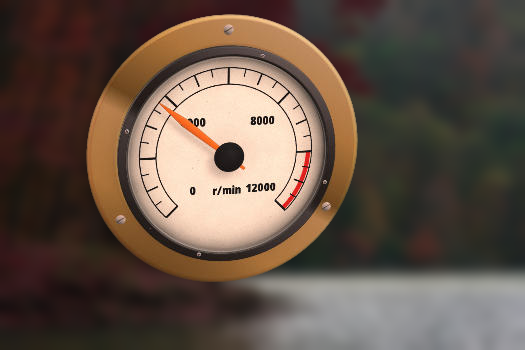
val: 3750 rpm
